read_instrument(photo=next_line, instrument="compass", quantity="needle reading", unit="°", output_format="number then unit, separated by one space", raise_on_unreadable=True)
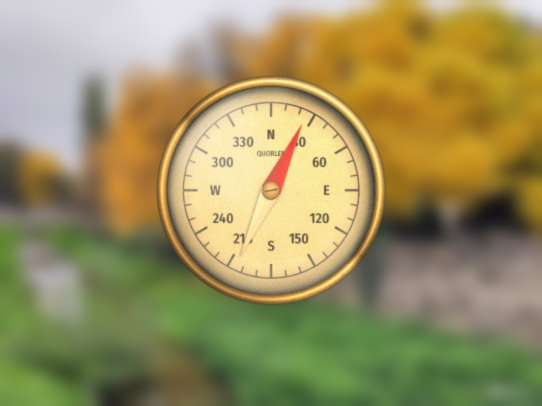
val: 25 °
